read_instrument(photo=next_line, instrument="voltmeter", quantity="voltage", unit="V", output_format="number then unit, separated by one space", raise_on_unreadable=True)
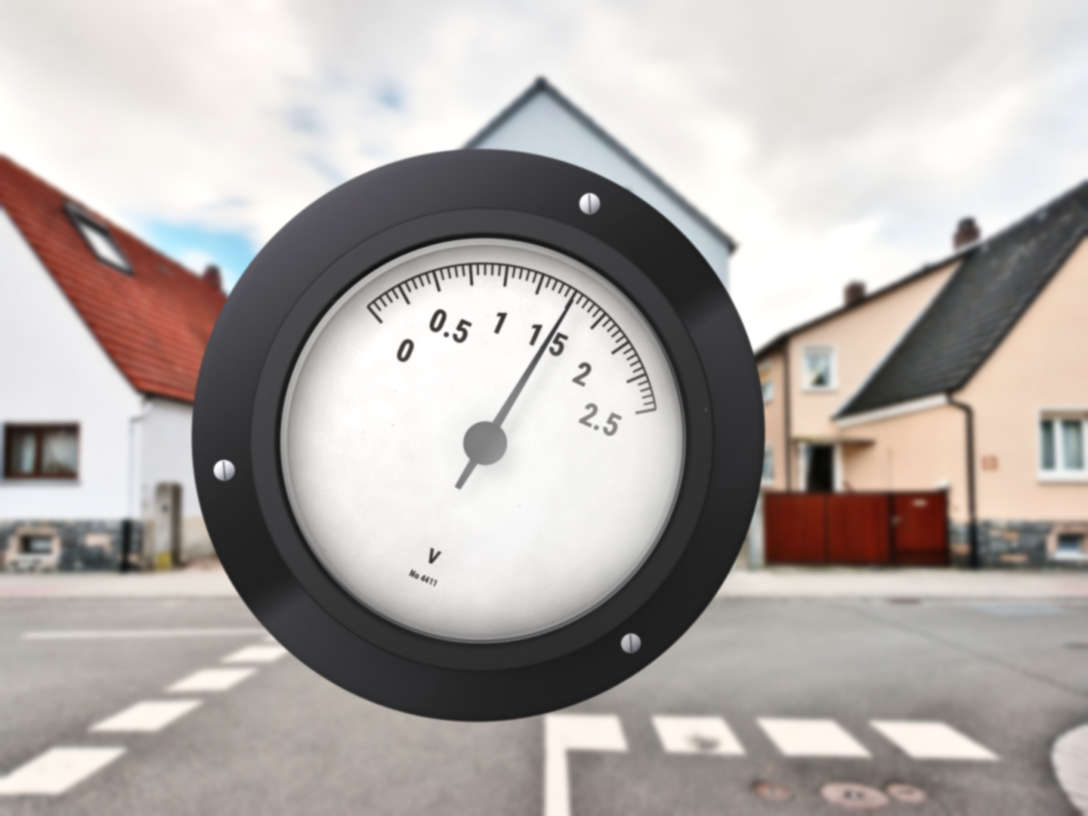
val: 1.5 V
